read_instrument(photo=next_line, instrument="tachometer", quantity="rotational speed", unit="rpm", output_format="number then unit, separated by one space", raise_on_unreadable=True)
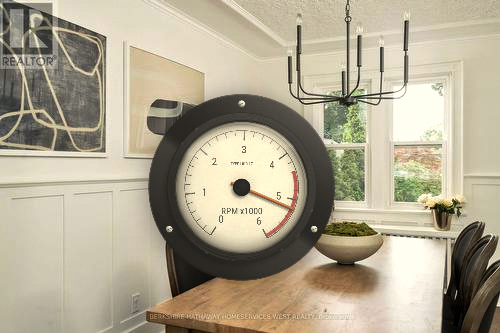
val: 5200 rpm
